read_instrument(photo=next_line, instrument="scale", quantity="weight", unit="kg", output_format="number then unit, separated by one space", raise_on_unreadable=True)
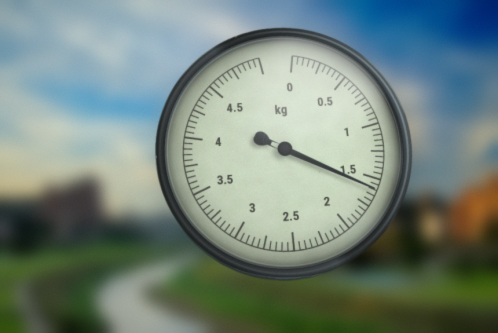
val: 1.6 kg
